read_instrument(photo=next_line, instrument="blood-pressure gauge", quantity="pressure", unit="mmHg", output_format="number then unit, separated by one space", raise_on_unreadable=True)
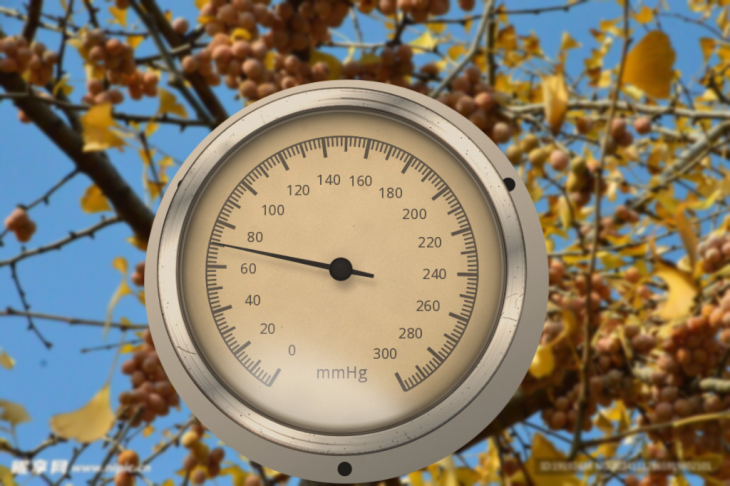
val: 70 mmHg
